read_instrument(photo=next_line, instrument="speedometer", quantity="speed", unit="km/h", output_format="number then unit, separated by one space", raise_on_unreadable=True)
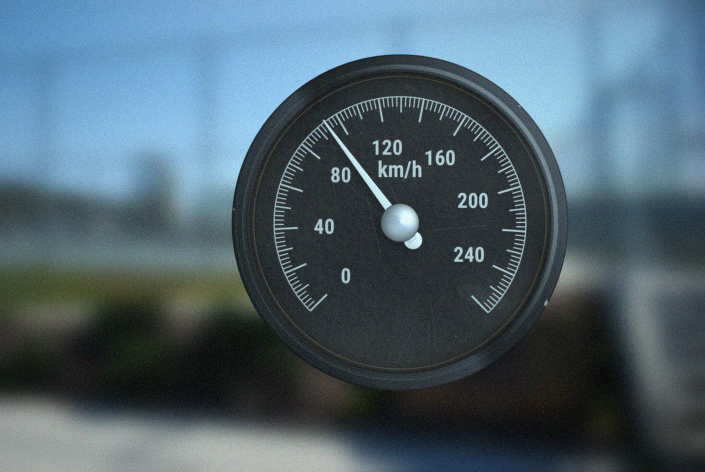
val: 94 km/h
